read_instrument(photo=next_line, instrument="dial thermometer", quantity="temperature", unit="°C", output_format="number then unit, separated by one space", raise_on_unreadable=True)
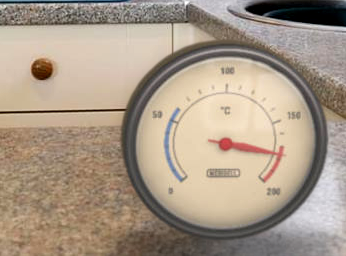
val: 175 °C
